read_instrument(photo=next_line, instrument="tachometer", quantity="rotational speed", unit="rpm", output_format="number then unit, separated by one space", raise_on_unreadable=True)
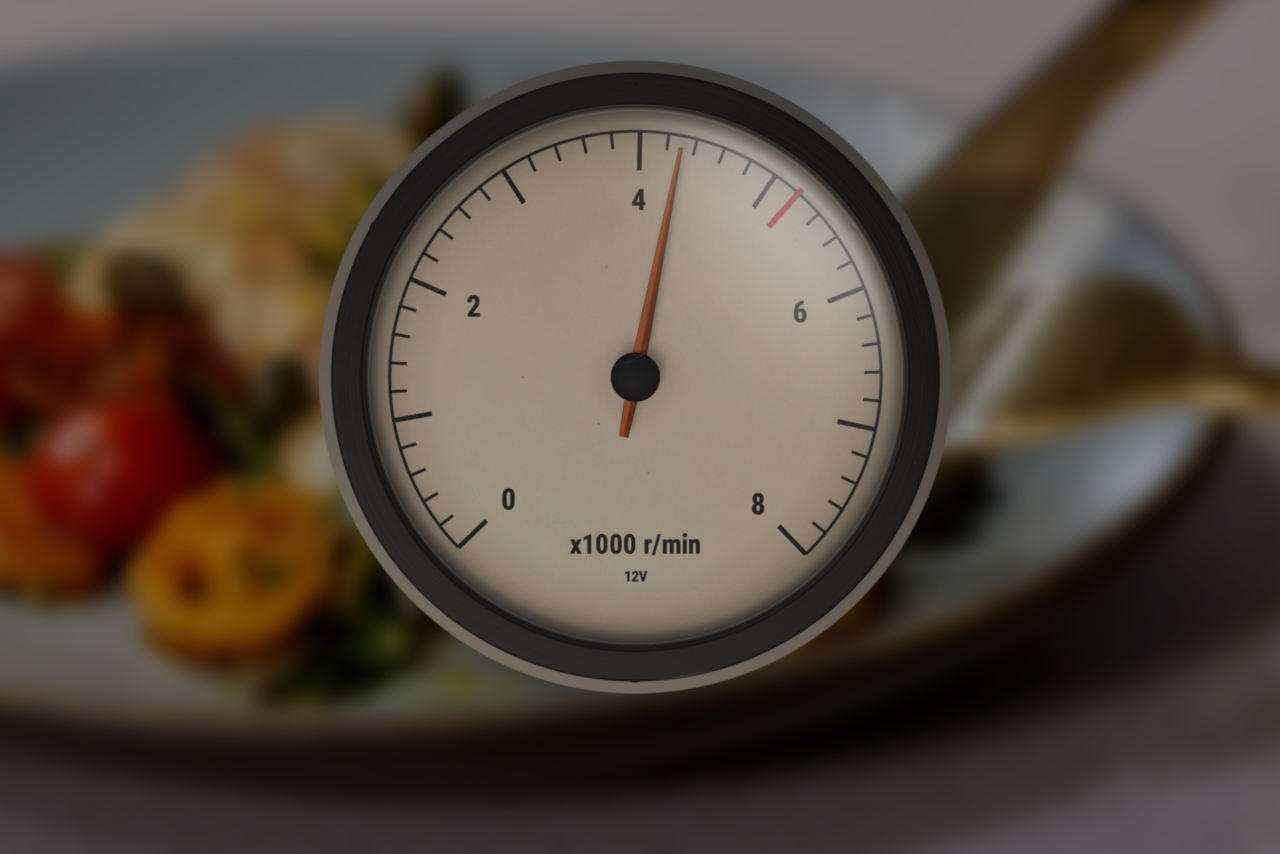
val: 4300 rpm
